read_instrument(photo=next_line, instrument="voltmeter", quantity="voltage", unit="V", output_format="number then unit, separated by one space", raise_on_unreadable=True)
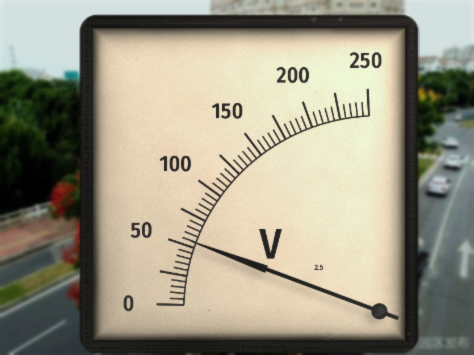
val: 55 V
